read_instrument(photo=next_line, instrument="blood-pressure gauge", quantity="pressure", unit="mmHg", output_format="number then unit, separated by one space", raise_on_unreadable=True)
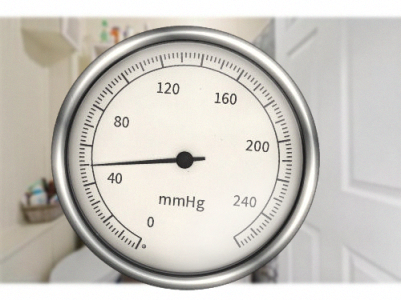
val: 50 mmHg
